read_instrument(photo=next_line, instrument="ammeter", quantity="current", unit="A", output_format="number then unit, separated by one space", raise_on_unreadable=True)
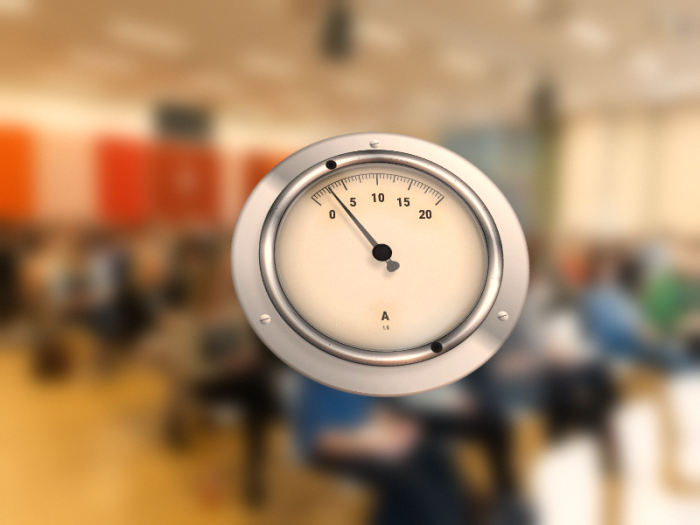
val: 2.5 A
